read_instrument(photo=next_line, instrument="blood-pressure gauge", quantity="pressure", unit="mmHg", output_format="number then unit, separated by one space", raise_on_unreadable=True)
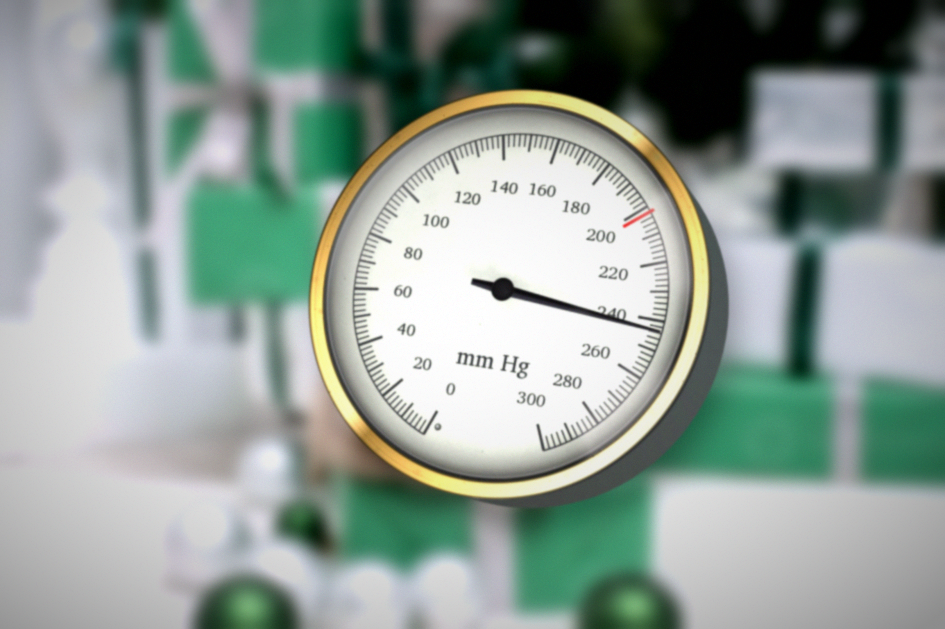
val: 244 mmHg
